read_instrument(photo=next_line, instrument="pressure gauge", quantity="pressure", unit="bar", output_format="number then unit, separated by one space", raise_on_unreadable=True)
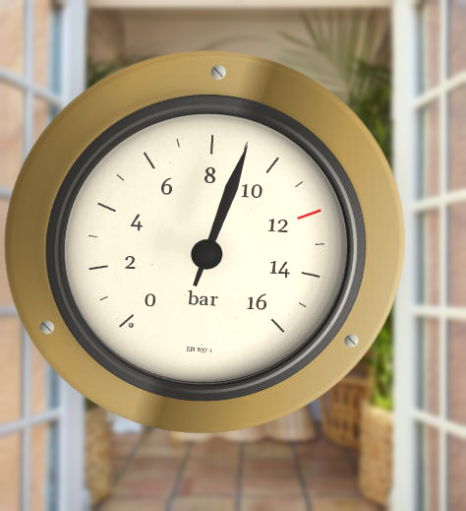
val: 9 bar
